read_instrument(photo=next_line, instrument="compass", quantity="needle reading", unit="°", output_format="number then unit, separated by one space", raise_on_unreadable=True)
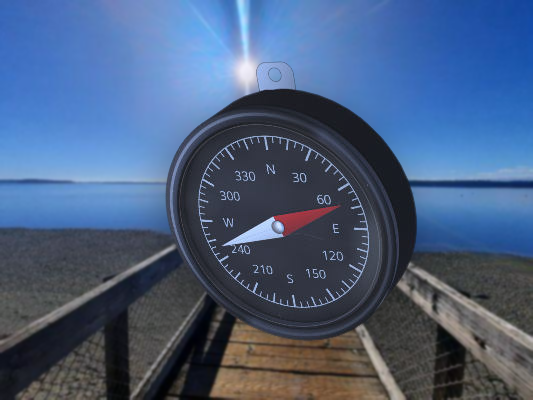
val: 70 °
